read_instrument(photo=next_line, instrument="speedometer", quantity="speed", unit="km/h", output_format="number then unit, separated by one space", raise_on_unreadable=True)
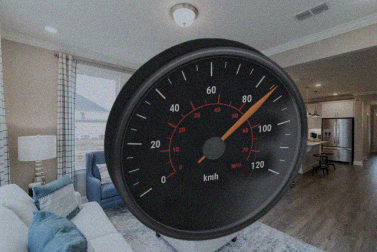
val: 85 km/h
